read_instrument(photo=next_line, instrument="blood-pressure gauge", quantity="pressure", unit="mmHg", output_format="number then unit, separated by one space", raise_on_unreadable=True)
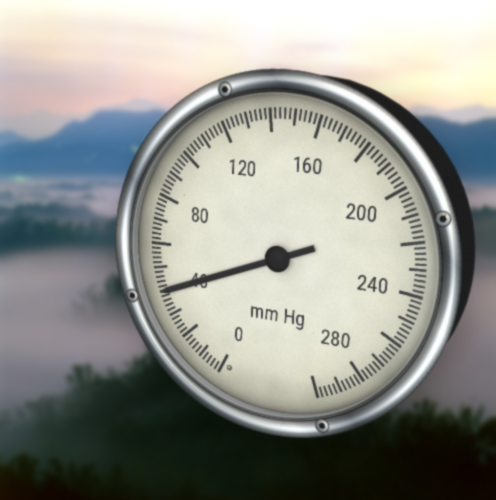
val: 40 mmHg
